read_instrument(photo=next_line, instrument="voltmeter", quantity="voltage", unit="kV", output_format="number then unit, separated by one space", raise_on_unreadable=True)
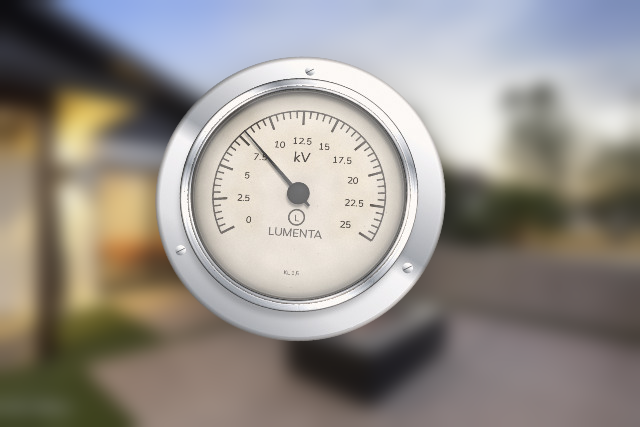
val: 8 kV
